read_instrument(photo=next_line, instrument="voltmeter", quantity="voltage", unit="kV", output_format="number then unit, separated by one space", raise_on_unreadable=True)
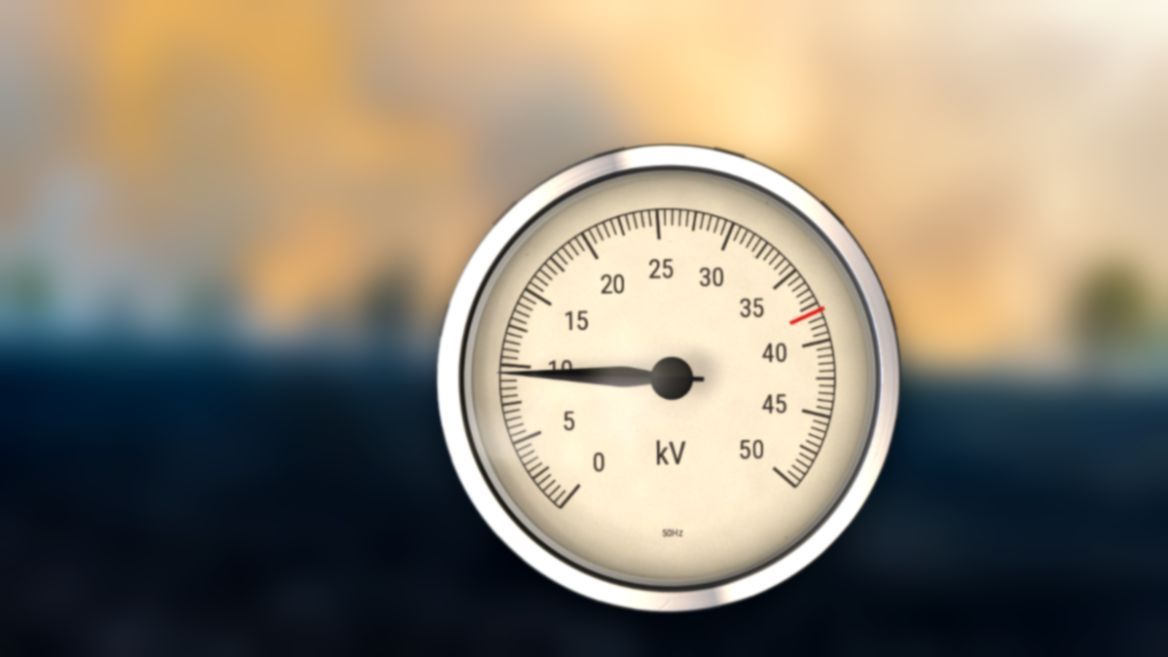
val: 9.5 kV
